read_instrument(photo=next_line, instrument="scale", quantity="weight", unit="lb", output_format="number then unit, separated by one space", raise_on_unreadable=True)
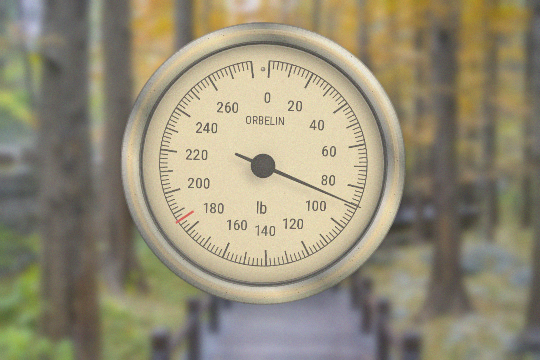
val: 88 lb
